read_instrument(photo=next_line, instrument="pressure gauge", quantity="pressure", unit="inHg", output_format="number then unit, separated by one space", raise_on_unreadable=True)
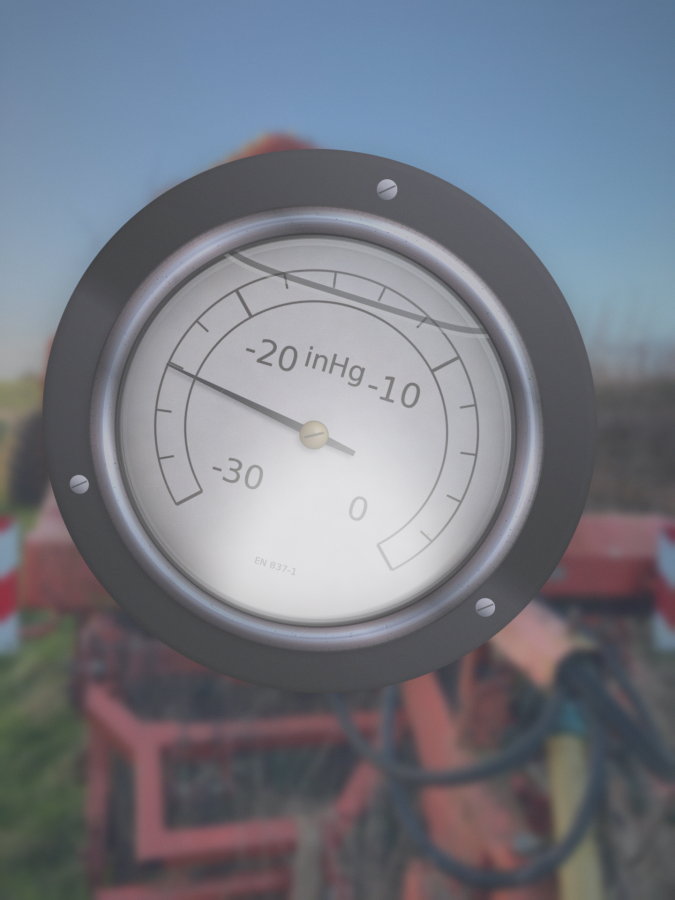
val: -24 inHg
